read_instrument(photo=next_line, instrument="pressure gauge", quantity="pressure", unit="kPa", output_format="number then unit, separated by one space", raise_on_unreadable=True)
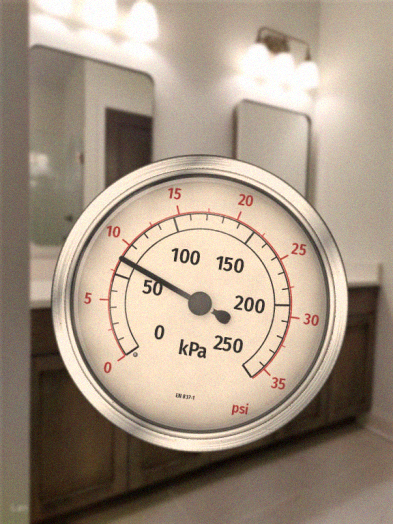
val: 60 kPa
